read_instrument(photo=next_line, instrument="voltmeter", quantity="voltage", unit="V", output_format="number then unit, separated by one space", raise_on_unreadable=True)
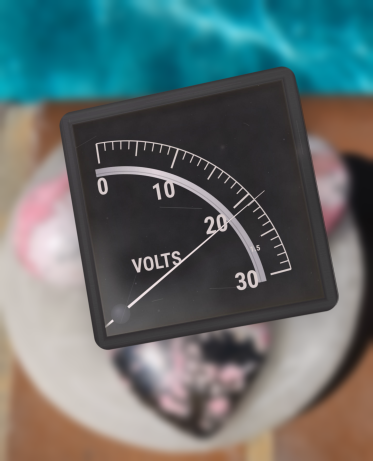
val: 21 V
